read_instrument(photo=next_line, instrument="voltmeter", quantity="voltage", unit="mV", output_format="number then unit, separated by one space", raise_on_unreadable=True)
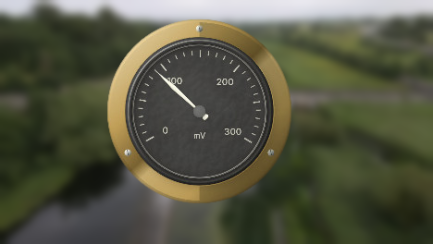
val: 90 mV
